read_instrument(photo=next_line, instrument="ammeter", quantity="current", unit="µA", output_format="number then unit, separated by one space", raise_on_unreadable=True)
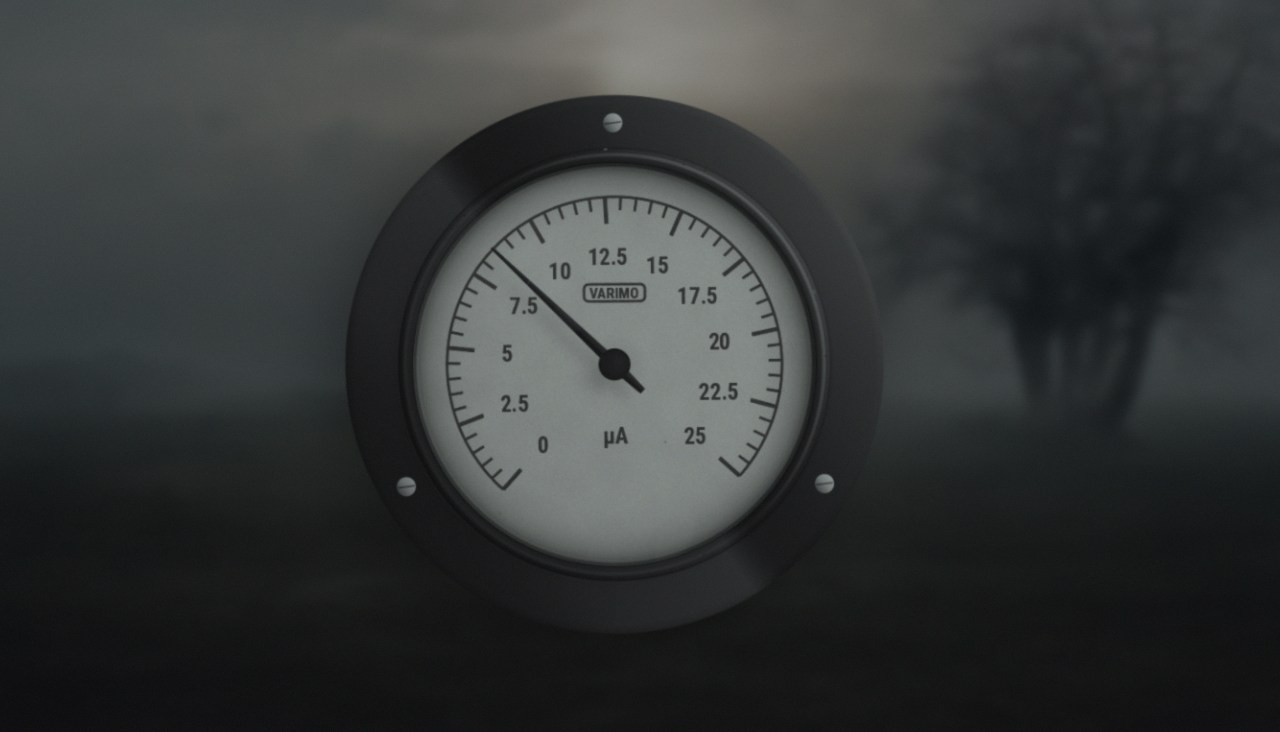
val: 8.5 µA
